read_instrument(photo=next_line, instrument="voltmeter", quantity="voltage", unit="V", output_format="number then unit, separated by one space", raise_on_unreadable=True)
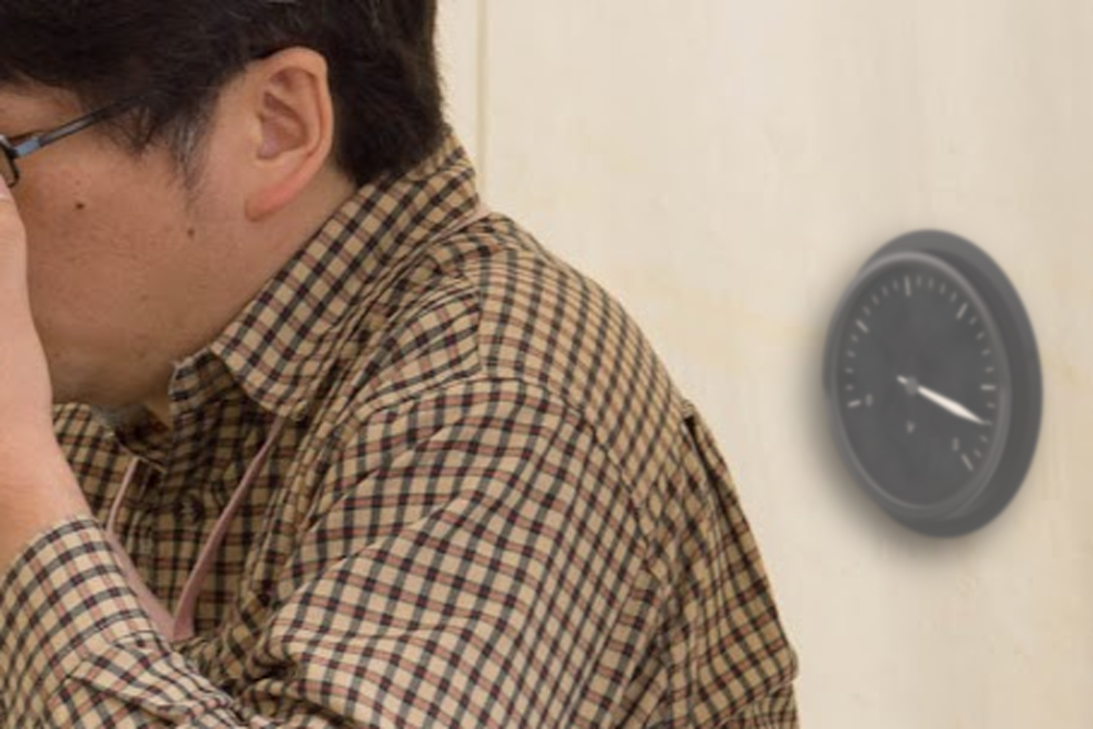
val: 4.4 V
